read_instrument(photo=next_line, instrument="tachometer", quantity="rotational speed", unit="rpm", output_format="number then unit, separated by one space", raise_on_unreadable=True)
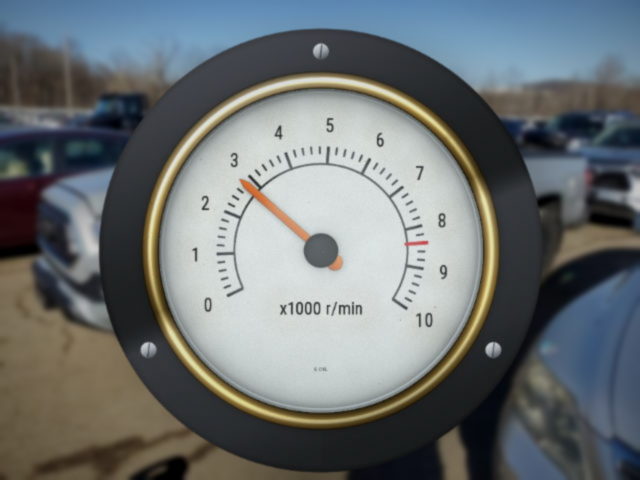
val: 2800 rpm
